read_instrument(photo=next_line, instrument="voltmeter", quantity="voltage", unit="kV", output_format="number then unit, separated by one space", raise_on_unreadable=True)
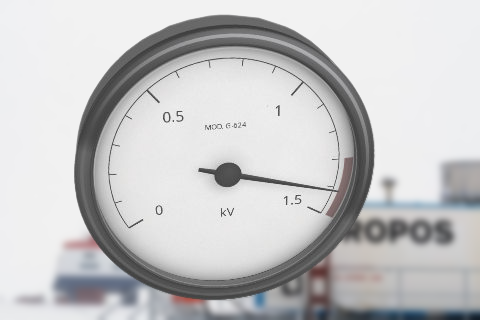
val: 1.4 kV
